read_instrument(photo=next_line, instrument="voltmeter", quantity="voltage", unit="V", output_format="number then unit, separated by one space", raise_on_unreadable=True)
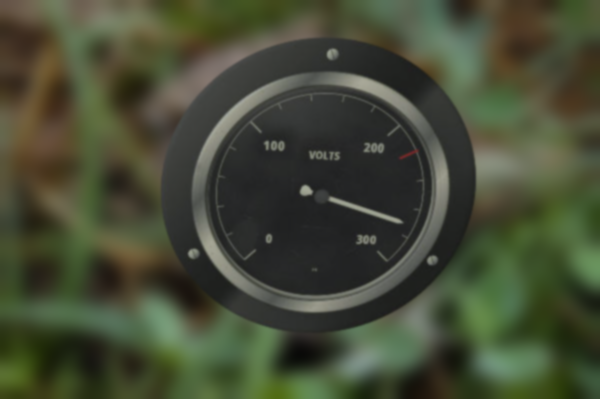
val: 270 V
